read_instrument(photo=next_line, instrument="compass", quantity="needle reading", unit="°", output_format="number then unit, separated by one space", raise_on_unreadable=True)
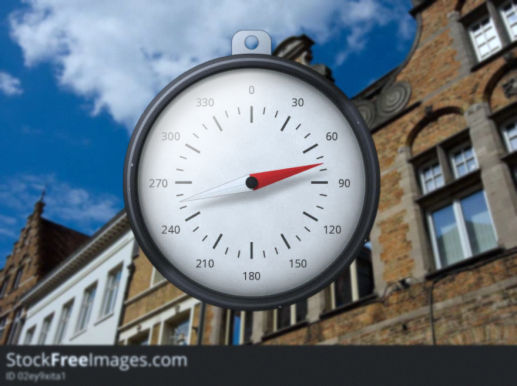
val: 75 °
